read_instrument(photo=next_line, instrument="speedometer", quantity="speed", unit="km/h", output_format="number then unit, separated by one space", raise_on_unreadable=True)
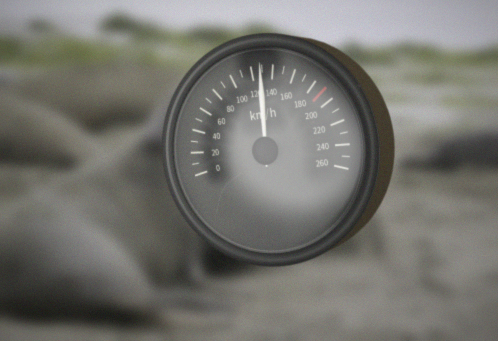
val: 130 km/h
